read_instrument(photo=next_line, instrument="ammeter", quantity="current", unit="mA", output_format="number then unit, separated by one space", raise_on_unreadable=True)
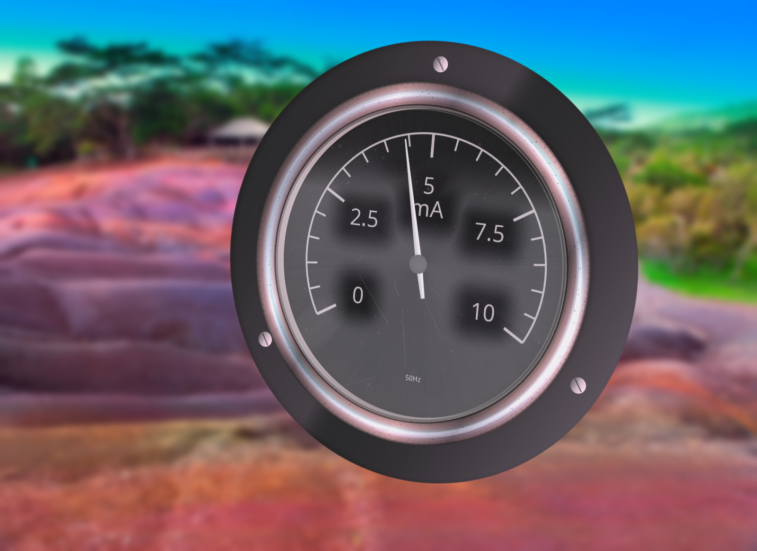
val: 4.5 mA
